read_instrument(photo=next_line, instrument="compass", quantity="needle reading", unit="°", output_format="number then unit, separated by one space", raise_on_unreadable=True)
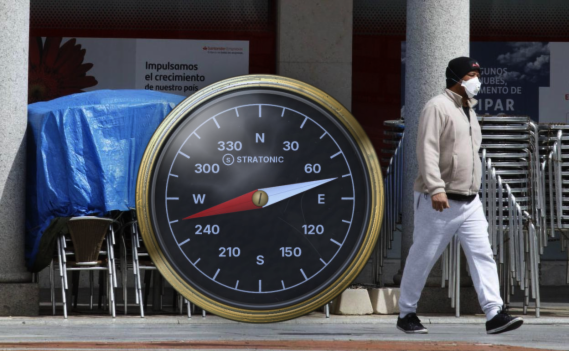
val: 255 °
